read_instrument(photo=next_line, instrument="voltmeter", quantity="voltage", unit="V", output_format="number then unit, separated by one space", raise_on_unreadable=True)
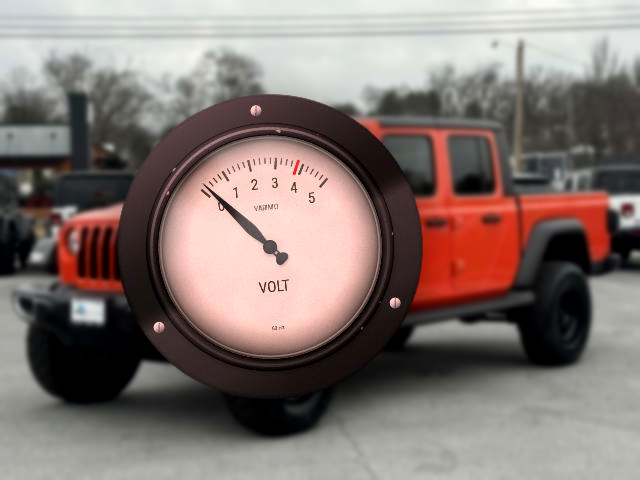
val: 0.2 V
